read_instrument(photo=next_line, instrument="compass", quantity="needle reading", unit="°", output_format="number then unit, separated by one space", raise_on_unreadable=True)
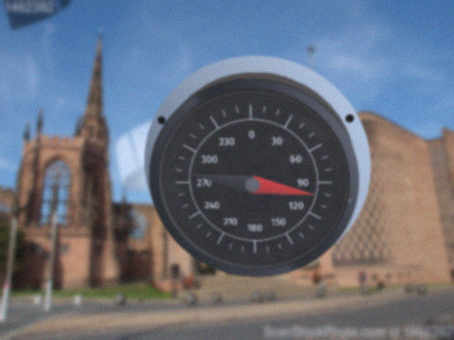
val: 100 °
